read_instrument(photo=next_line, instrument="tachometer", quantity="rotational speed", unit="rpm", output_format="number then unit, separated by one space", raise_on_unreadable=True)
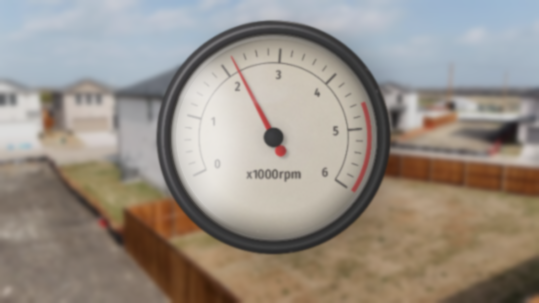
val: 2200 rpm
